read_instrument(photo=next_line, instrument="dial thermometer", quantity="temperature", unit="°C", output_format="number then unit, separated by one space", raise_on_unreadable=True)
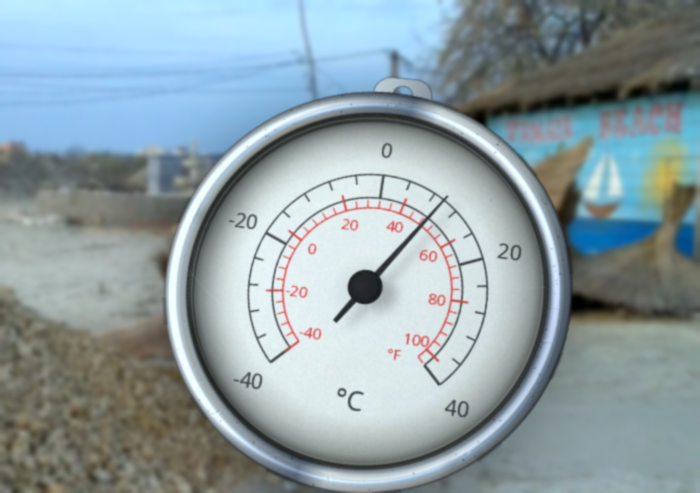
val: 10 °C
